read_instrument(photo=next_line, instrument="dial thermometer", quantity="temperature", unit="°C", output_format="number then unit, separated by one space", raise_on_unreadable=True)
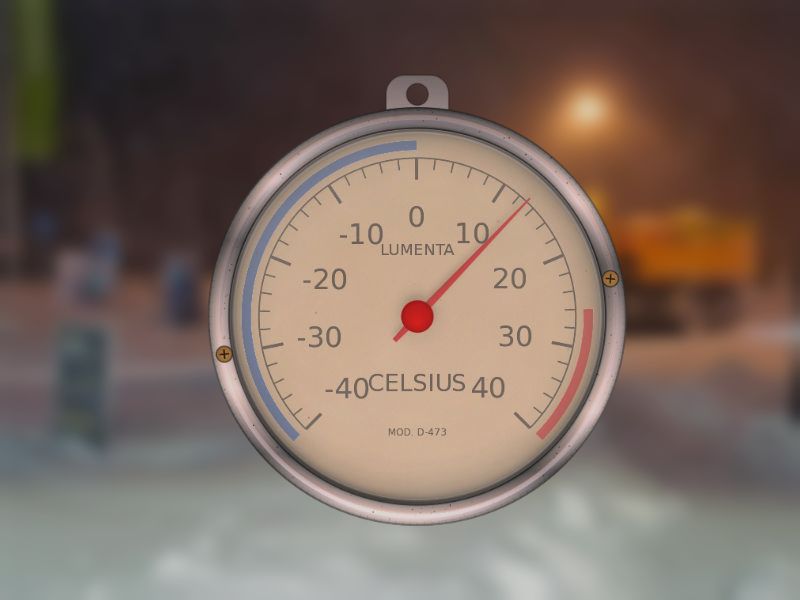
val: 13 °C
